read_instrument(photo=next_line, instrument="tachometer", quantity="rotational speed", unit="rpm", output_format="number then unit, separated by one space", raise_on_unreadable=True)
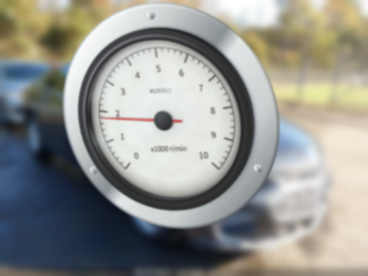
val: 1800 rpm
